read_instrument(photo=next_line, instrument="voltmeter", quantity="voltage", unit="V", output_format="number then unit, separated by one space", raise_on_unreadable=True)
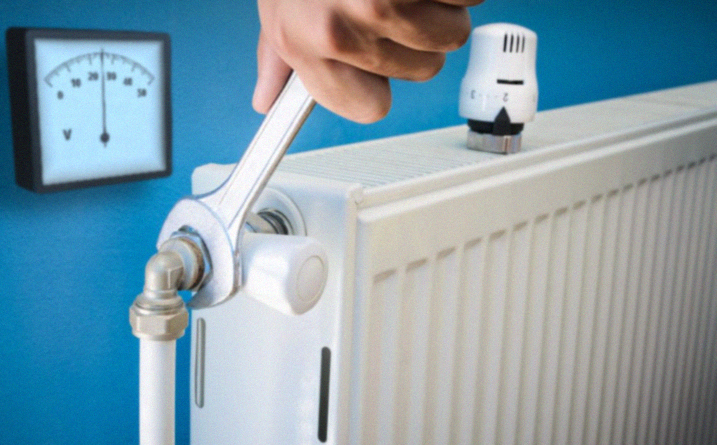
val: 25 V
